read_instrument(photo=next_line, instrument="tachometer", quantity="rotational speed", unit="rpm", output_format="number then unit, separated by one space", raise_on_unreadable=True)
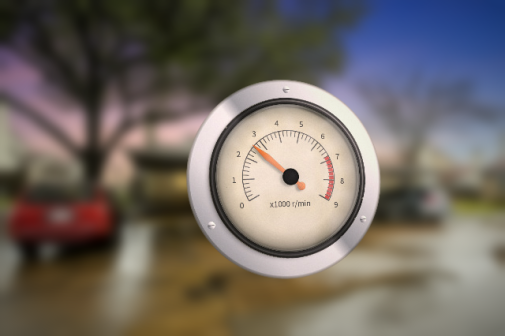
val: 2600 rpm
